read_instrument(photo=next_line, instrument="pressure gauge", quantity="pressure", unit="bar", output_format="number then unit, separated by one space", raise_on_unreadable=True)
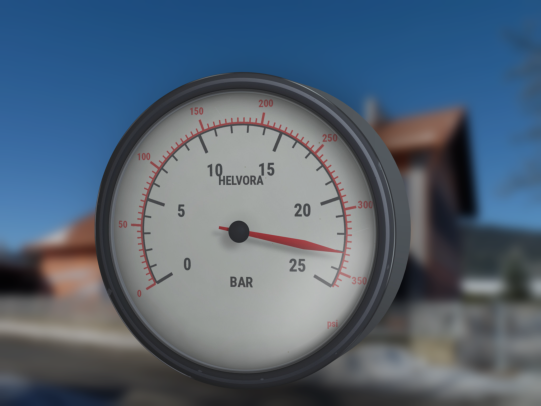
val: 23 bar
